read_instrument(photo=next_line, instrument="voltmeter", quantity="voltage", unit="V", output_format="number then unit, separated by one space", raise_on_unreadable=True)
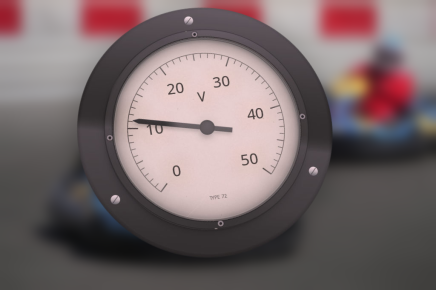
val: 11 V
